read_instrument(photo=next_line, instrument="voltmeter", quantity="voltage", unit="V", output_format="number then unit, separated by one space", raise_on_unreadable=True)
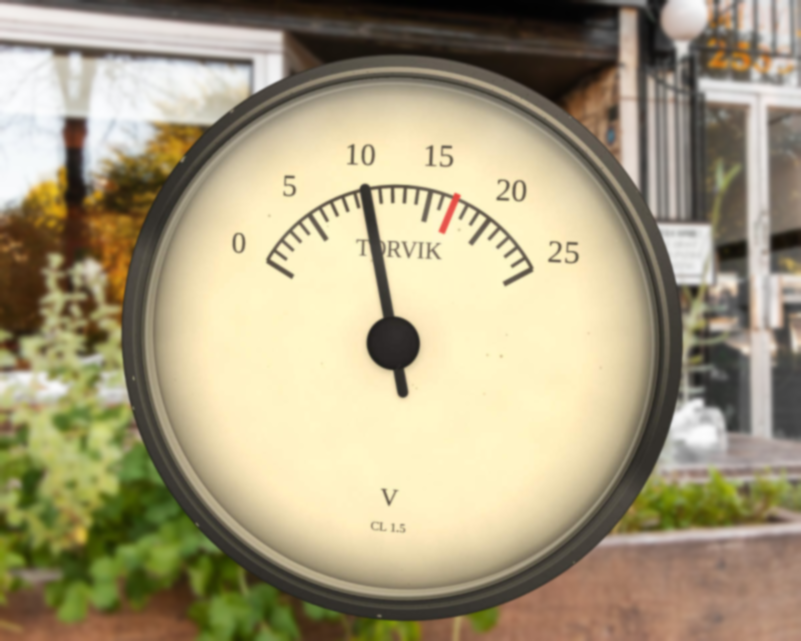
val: 10 V
